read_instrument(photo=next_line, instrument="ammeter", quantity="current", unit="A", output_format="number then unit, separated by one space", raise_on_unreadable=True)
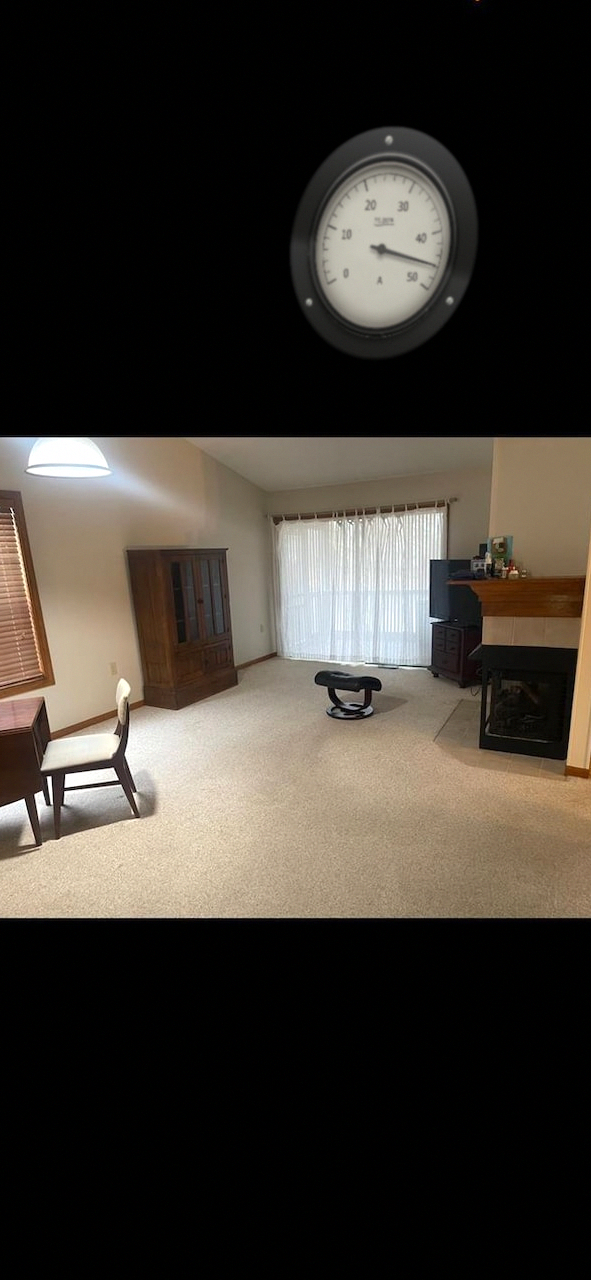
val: 46 A
